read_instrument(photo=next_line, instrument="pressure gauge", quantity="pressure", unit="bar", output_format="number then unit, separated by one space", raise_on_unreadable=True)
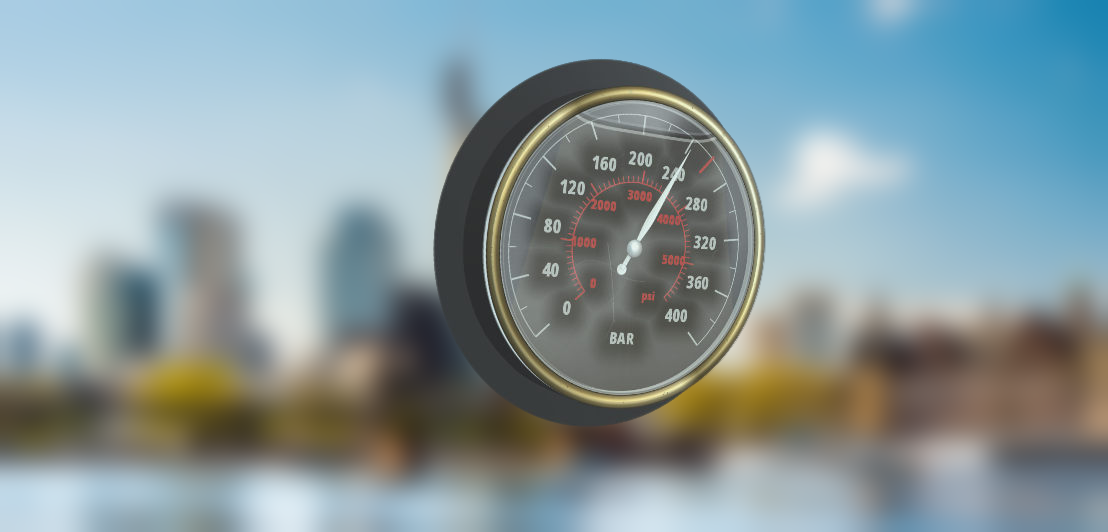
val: 240 bar
